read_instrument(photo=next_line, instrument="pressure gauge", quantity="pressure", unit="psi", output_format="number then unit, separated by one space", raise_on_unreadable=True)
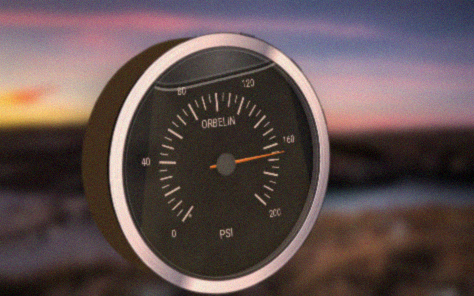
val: 165 psi
